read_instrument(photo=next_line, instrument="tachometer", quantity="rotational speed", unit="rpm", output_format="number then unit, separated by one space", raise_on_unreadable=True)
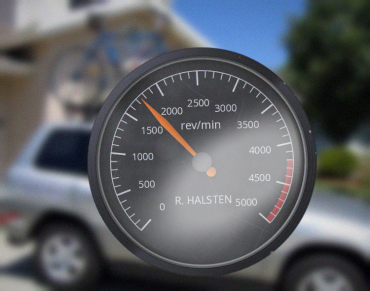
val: 1750 rpm
